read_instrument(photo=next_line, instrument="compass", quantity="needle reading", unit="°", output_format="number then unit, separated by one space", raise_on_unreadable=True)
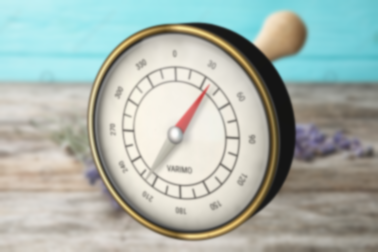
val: 37.5 °
